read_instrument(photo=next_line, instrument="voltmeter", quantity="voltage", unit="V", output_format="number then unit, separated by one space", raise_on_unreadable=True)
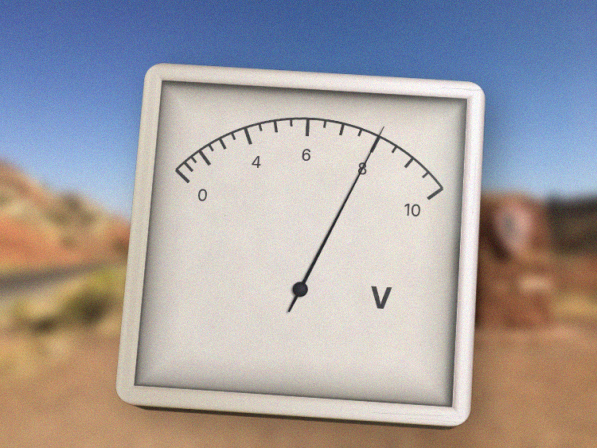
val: 8 V
